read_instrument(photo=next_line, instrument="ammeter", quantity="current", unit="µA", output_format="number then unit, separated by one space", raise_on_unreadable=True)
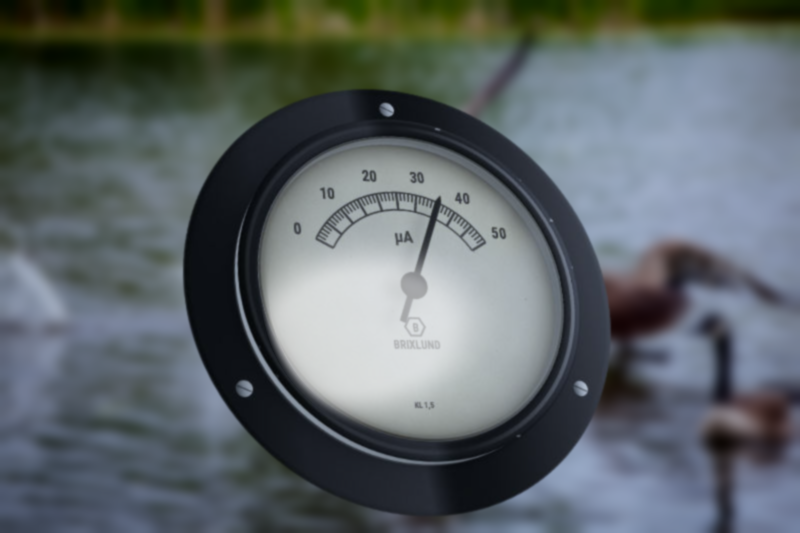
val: 35 µA
